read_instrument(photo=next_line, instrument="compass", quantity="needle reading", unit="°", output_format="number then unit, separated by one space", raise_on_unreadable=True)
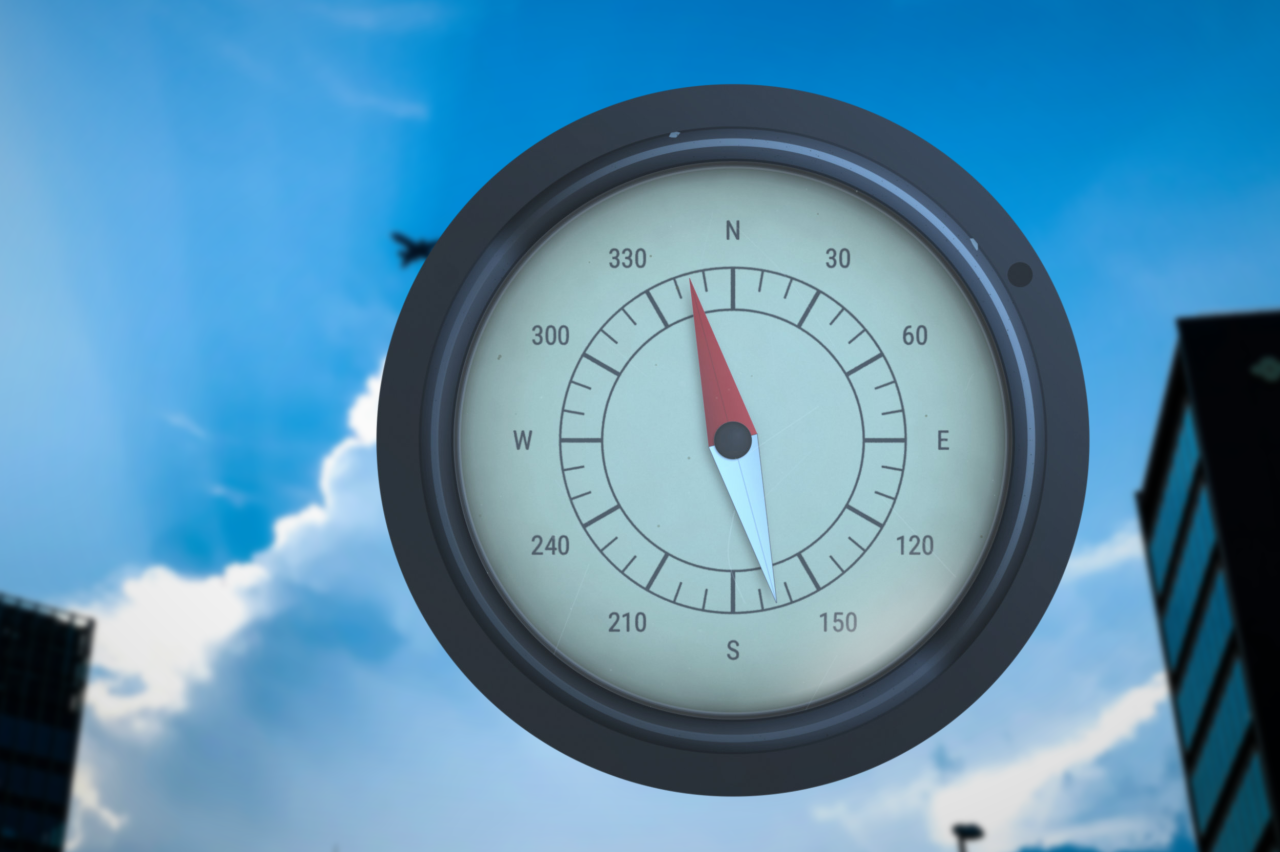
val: 345 °
